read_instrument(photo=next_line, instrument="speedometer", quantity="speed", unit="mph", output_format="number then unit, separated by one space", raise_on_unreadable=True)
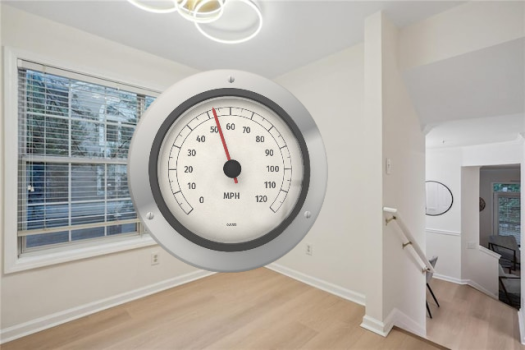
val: 52.5 mph
